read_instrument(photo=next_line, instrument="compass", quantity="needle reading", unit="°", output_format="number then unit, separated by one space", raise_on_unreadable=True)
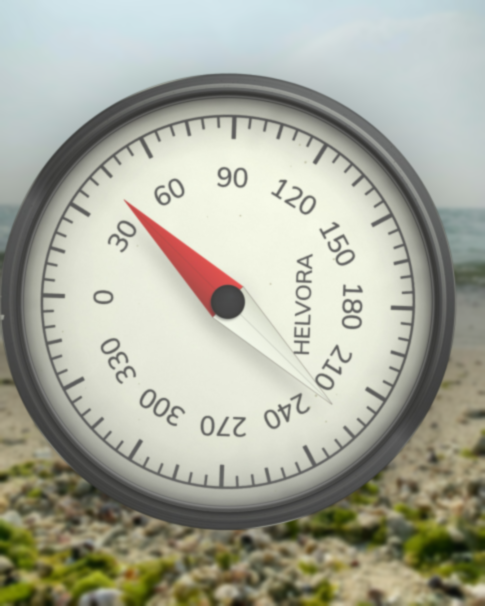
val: 42.5 °
